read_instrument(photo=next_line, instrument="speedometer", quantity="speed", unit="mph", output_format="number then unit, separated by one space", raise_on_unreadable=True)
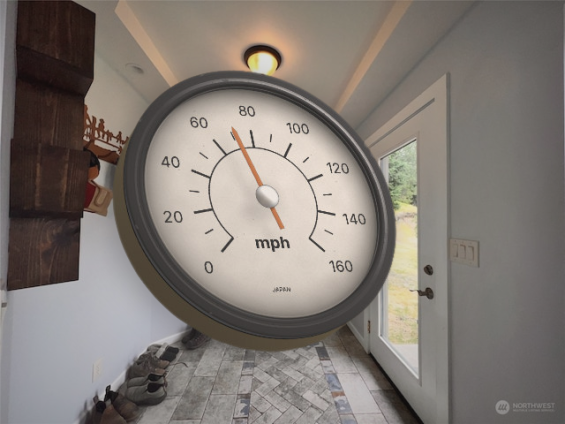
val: 70 mph
